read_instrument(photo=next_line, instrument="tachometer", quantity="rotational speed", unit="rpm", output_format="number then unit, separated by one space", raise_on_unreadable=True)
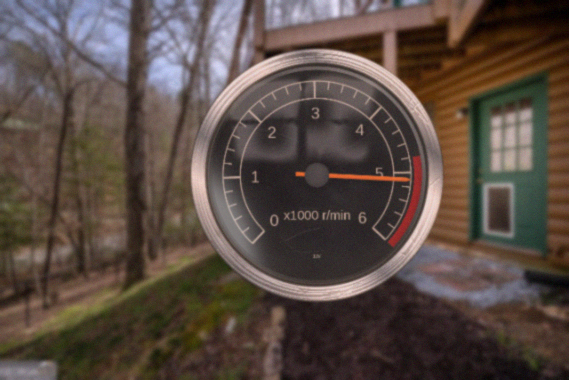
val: 5100 rpm
